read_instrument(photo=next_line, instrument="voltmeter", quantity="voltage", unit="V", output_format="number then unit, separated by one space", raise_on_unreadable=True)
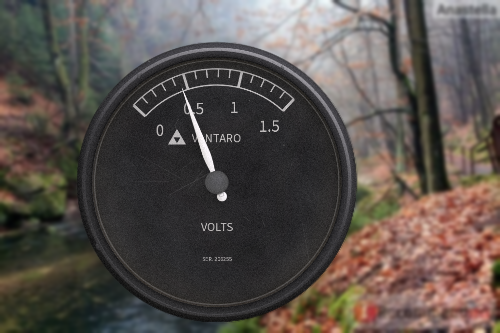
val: 0.45 V
